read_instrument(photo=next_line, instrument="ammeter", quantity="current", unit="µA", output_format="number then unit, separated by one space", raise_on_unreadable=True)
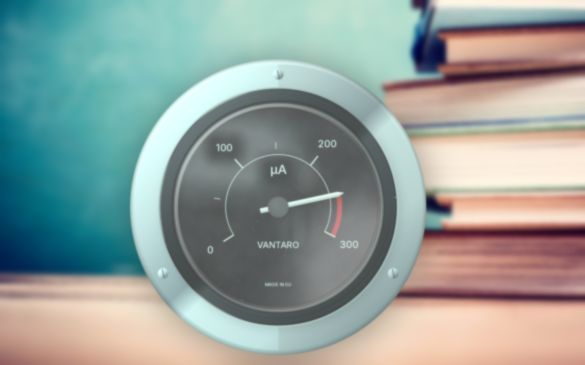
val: 250 µA
